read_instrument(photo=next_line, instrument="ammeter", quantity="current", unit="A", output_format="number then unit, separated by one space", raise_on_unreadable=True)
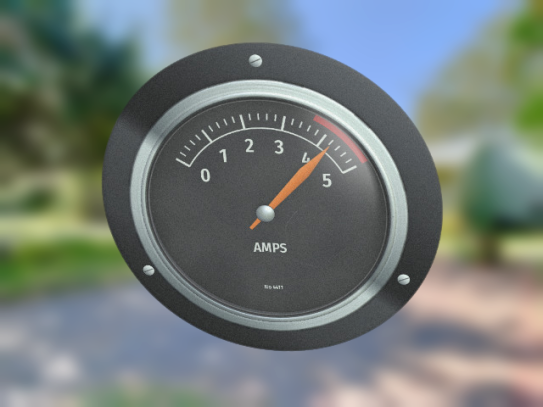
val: 4.2 A
